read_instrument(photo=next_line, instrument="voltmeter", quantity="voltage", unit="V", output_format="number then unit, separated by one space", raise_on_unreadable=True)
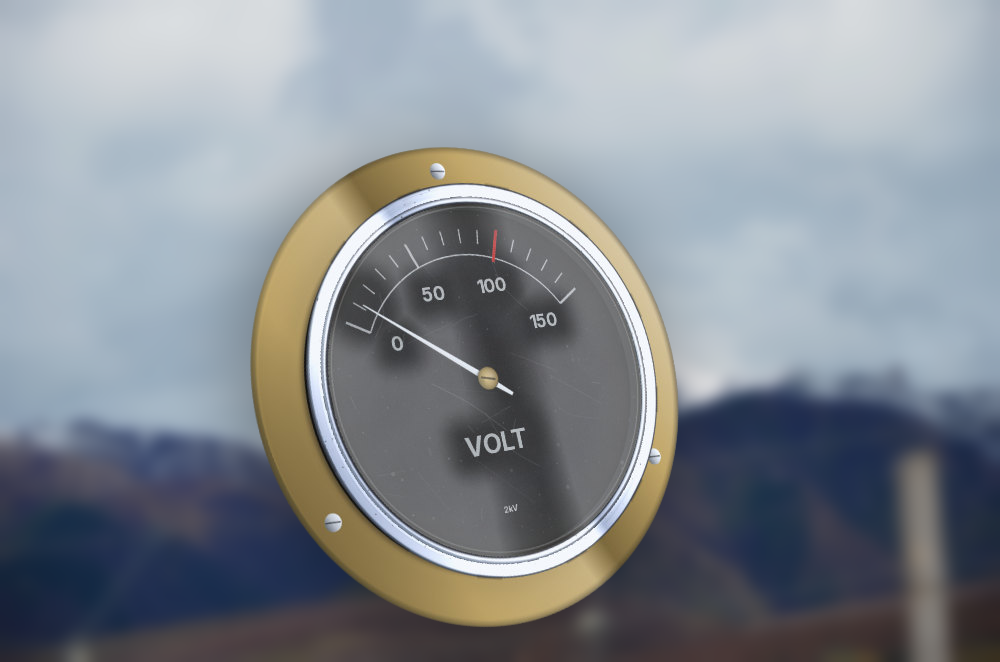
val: 10 V
